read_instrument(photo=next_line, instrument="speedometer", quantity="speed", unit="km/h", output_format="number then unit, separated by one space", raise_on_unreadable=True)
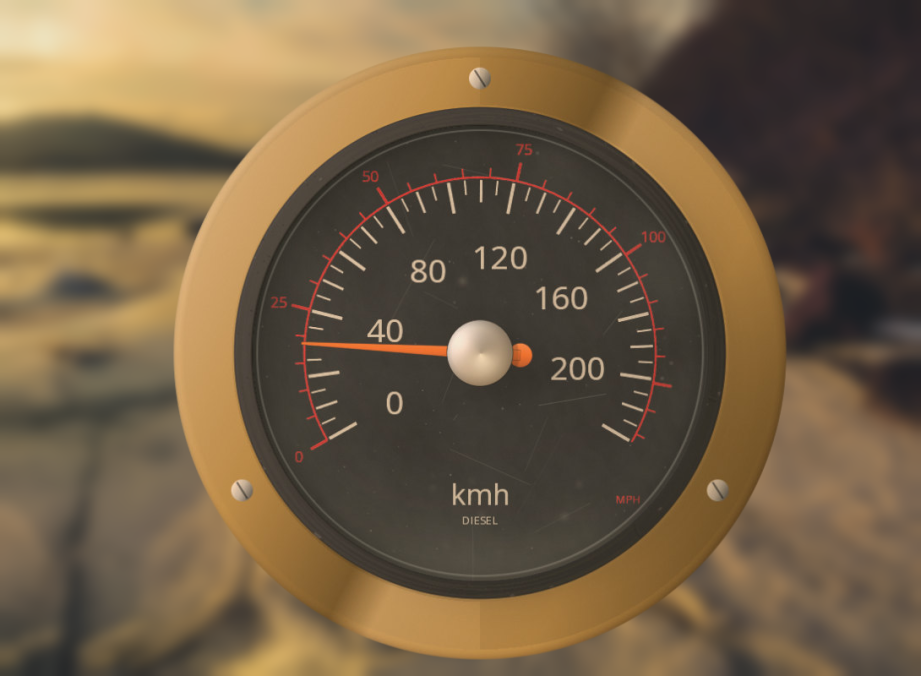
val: 30 km/h
